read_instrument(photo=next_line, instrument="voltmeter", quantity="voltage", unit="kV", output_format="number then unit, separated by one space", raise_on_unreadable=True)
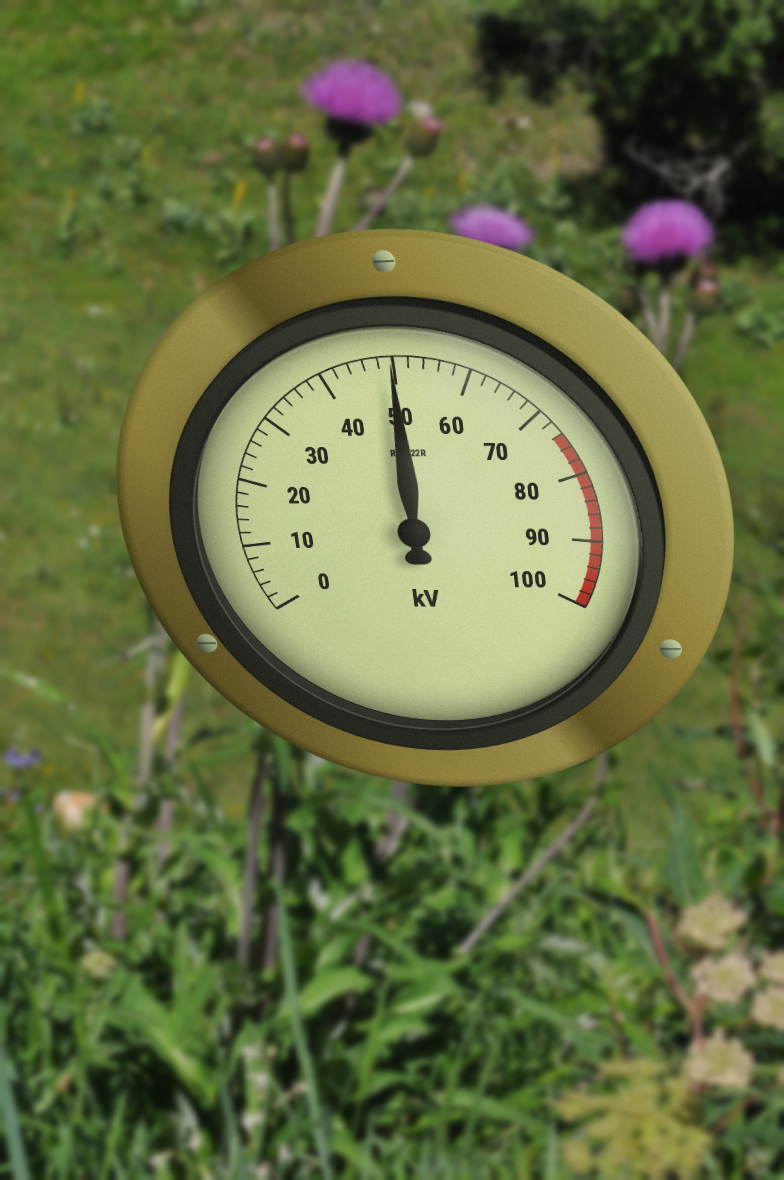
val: 50 kV
